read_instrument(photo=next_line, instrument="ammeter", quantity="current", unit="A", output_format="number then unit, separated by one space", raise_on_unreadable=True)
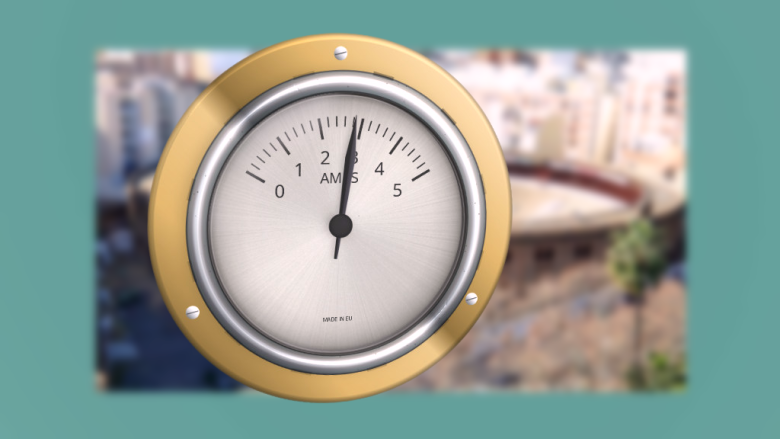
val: 2.8 A
